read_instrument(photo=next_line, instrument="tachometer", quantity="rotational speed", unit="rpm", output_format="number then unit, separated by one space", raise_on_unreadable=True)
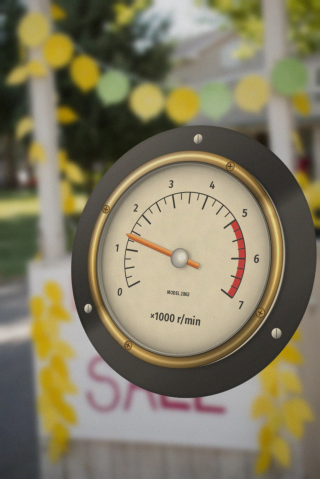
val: 1375 rpm
